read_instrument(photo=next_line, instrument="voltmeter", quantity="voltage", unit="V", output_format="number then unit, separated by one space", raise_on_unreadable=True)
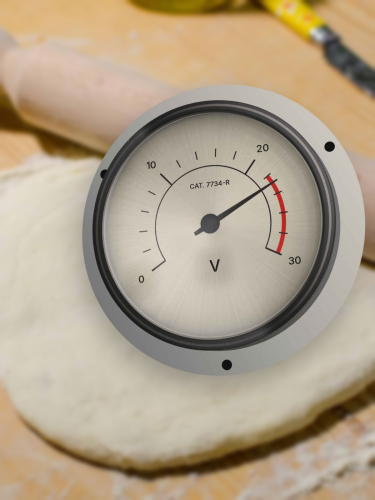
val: 23 V
